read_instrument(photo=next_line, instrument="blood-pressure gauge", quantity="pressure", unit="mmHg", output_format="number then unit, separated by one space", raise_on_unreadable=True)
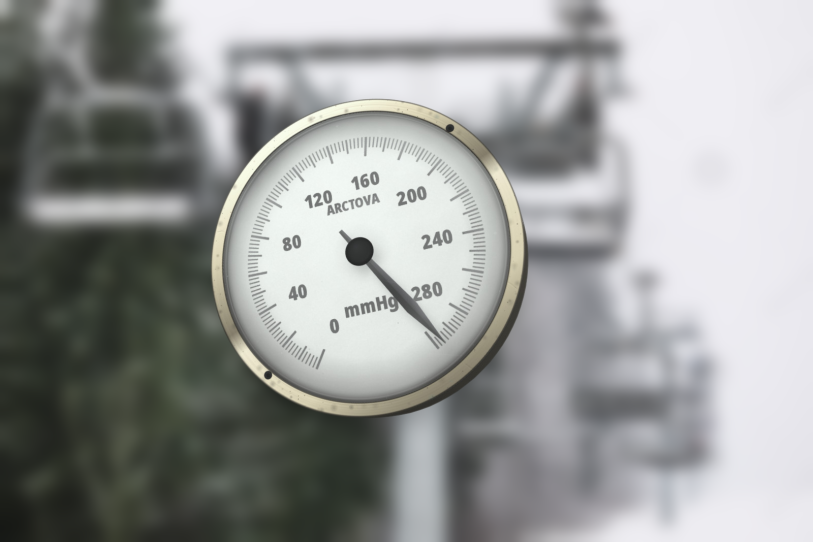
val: 296 mmHg
